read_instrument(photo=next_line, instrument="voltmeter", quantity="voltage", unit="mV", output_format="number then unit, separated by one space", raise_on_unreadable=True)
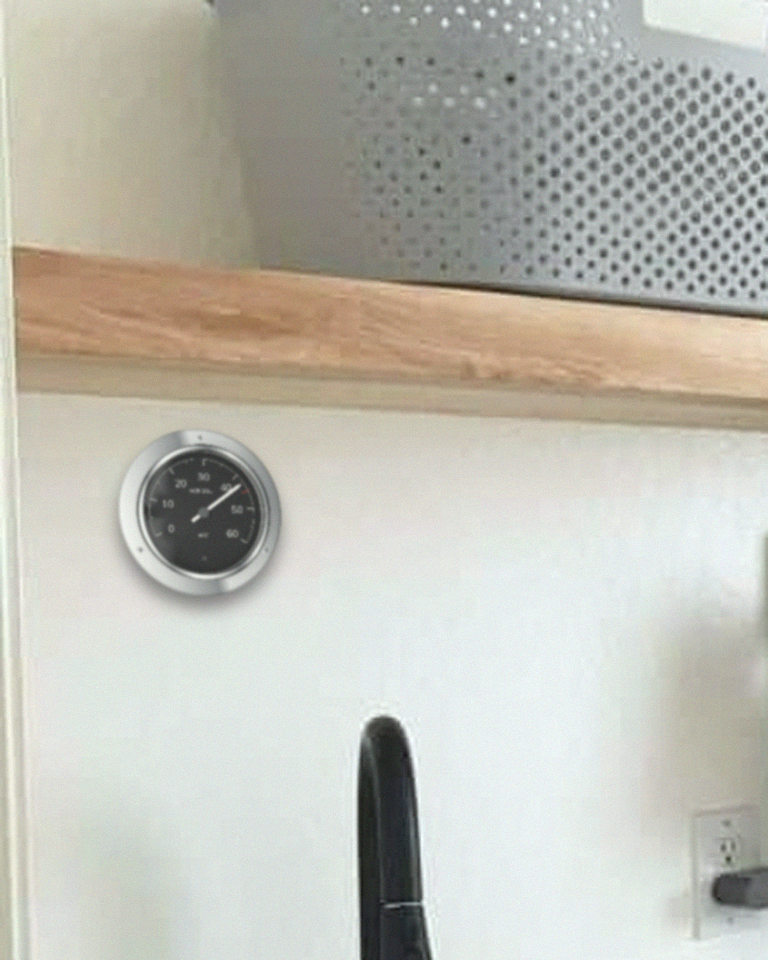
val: 42.5 mV
